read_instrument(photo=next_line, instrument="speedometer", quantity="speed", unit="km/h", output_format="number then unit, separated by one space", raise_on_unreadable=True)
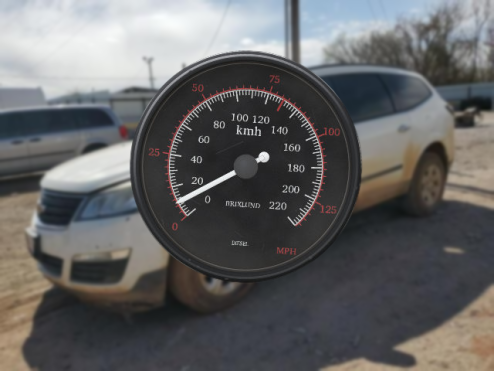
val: 10 km/h
